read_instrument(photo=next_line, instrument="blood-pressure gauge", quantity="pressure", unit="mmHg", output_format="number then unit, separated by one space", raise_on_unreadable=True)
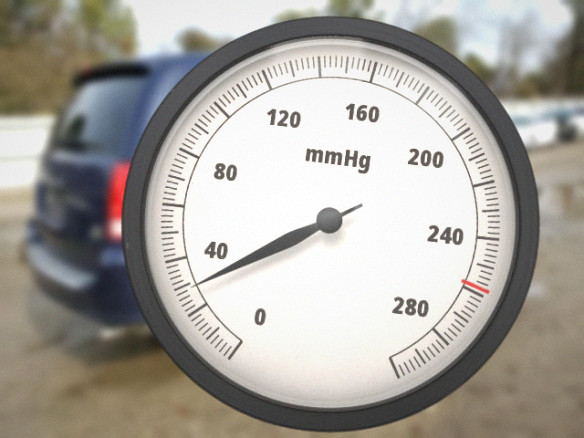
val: 28 mmHg
